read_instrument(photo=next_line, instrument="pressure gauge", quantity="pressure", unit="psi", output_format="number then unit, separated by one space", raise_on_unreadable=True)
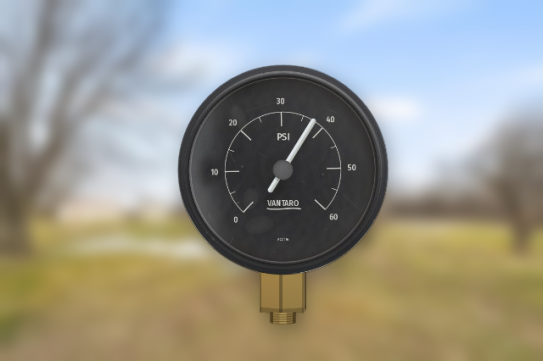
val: 37.5 psi
